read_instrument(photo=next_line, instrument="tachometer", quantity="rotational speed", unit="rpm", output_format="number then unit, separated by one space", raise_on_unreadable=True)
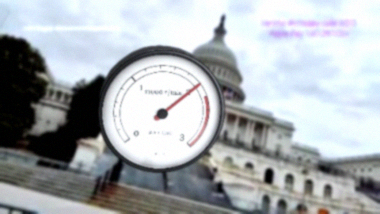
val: 2000 rpm
